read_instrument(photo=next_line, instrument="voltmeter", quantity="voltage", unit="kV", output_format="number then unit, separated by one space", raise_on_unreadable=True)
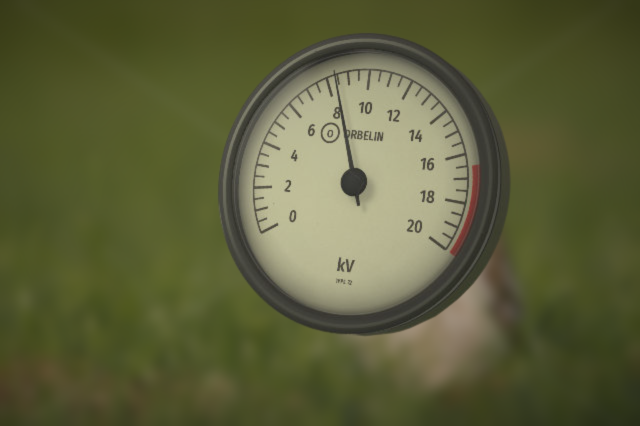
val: 8.5 kV
